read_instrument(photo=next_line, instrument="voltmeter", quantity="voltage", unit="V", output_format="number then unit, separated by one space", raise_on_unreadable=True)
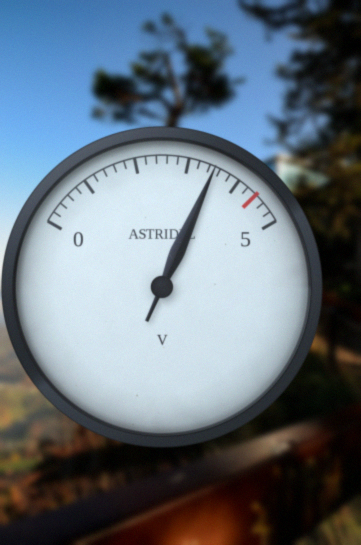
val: 3.5 V
